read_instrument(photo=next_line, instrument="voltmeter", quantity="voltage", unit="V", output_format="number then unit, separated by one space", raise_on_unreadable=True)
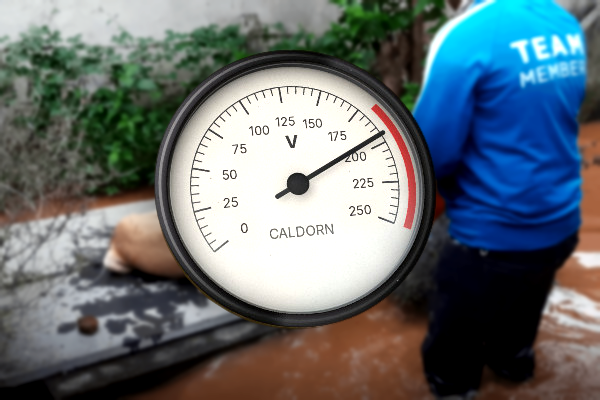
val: 195 V
